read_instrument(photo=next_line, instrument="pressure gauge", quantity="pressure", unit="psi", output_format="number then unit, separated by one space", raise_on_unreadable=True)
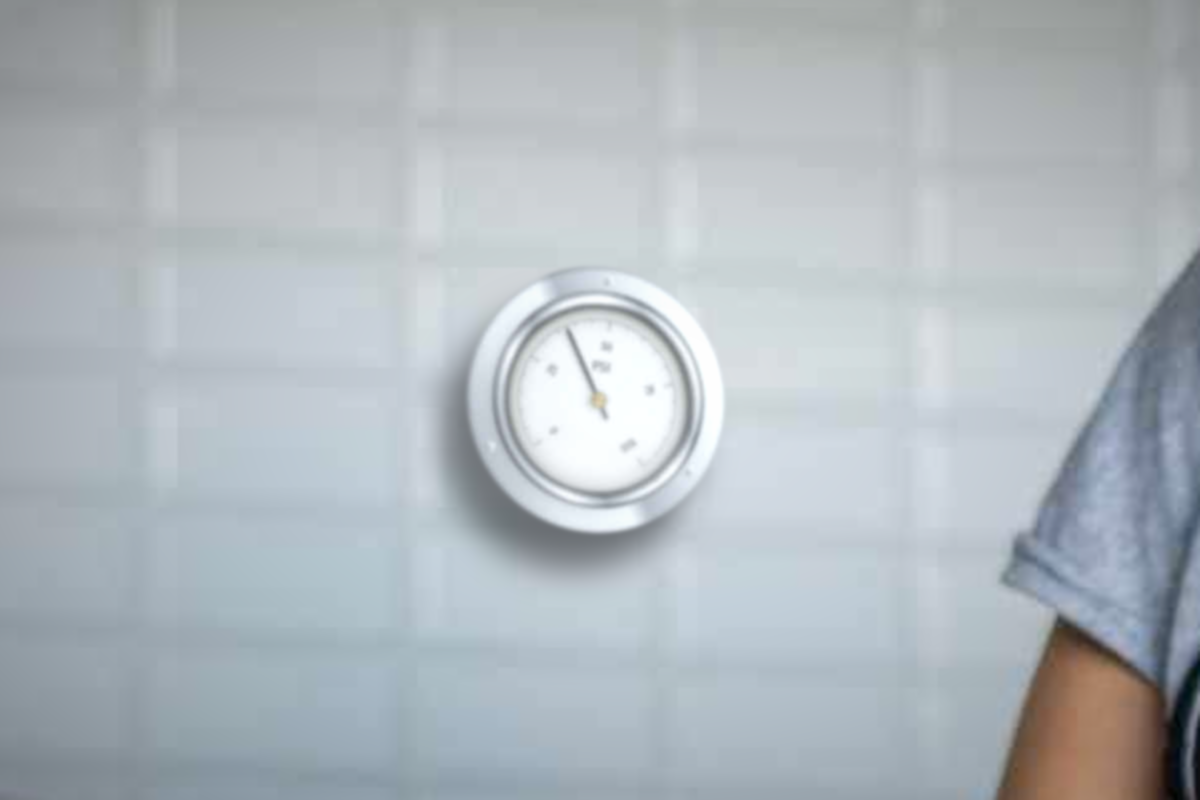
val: 37.5 psi
